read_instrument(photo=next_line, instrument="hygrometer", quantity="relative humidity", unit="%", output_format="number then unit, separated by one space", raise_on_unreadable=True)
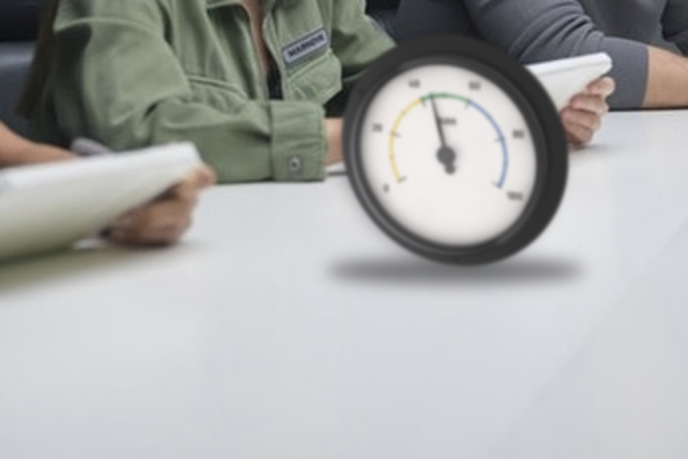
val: 45 %
